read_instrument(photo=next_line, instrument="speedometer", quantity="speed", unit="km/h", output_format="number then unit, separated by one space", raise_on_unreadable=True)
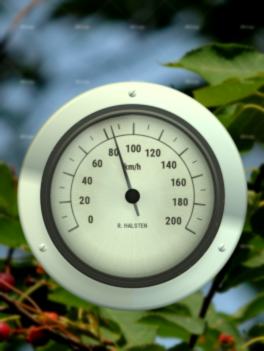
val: 85 km/h
